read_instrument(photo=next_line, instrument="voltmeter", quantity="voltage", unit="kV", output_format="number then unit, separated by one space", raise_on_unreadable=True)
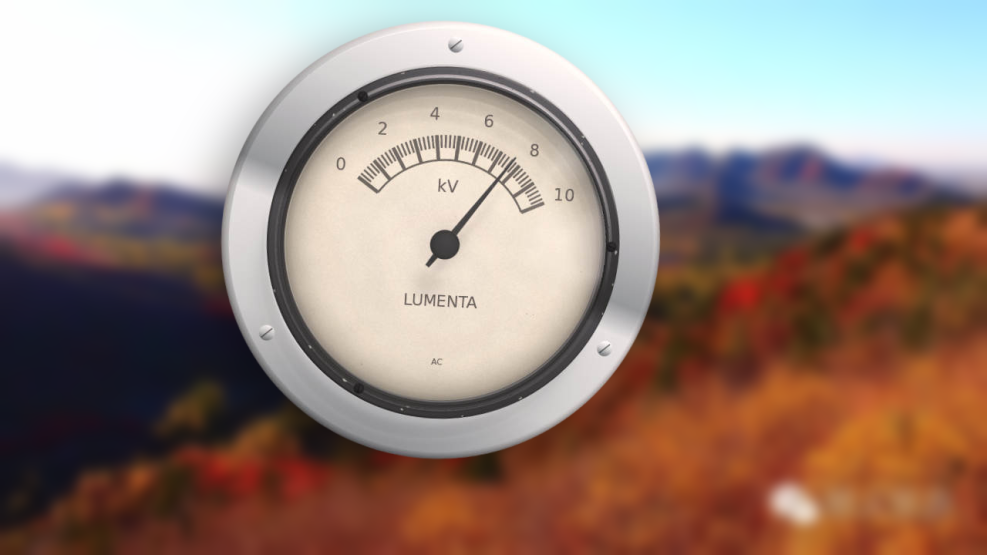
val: 7.6 kV
